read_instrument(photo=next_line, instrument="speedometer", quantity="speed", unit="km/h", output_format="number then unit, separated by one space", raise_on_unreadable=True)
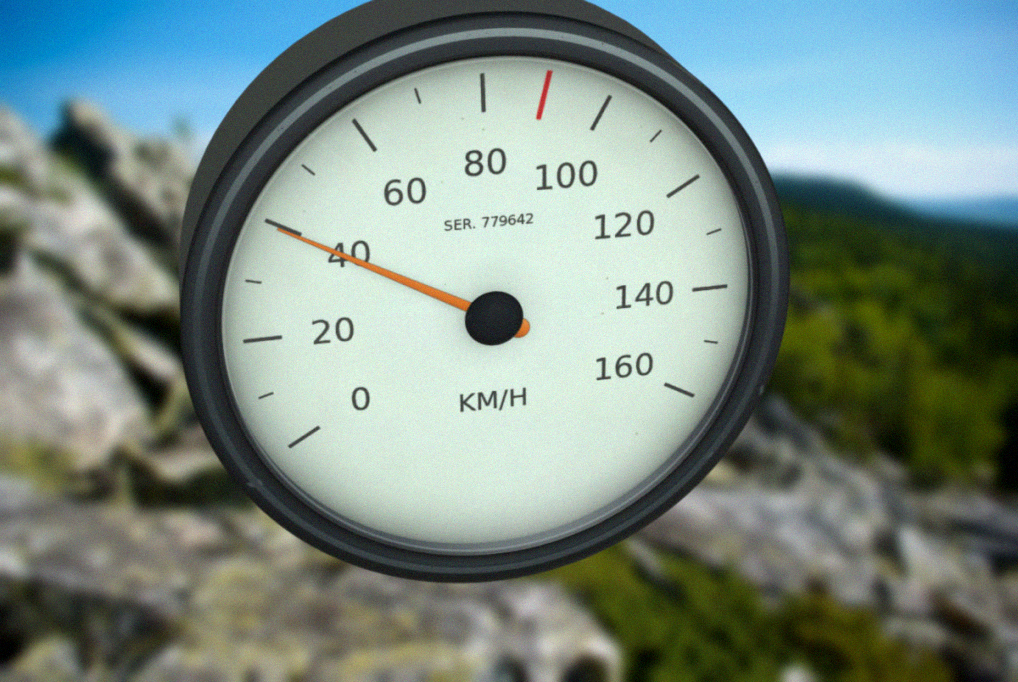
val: 40 km/h
